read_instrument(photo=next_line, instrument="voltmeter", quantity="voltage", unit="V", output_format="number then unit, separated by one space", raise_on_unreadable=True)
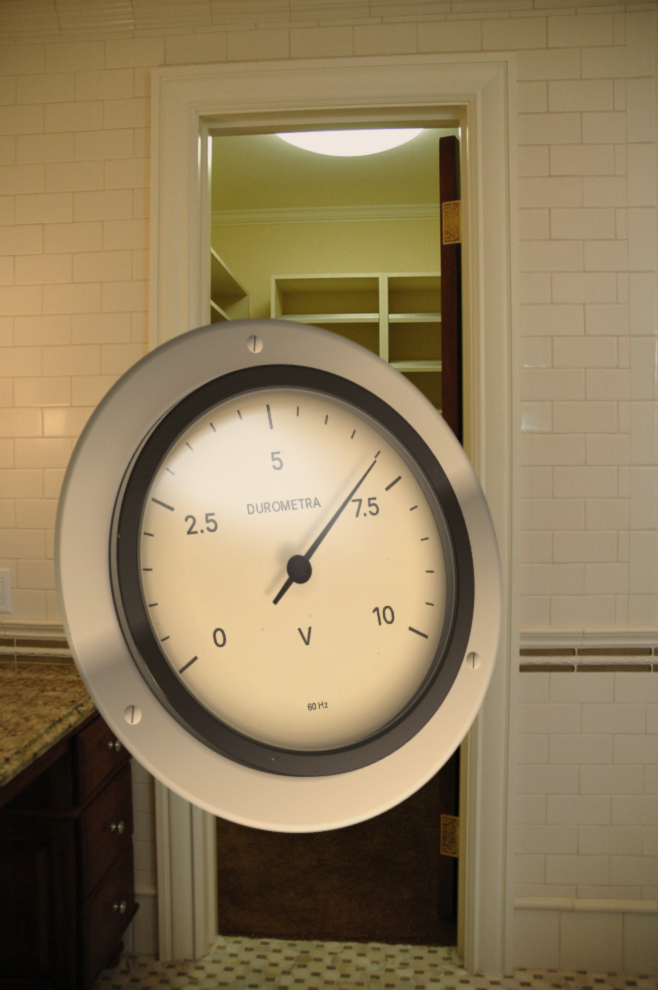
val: 7 V
